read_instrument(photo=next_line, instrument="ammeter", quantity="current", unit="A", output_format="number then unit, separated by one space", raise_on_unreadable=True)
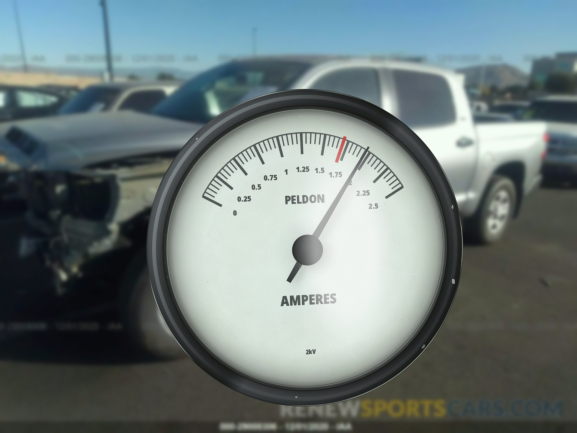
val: 1.95 A
